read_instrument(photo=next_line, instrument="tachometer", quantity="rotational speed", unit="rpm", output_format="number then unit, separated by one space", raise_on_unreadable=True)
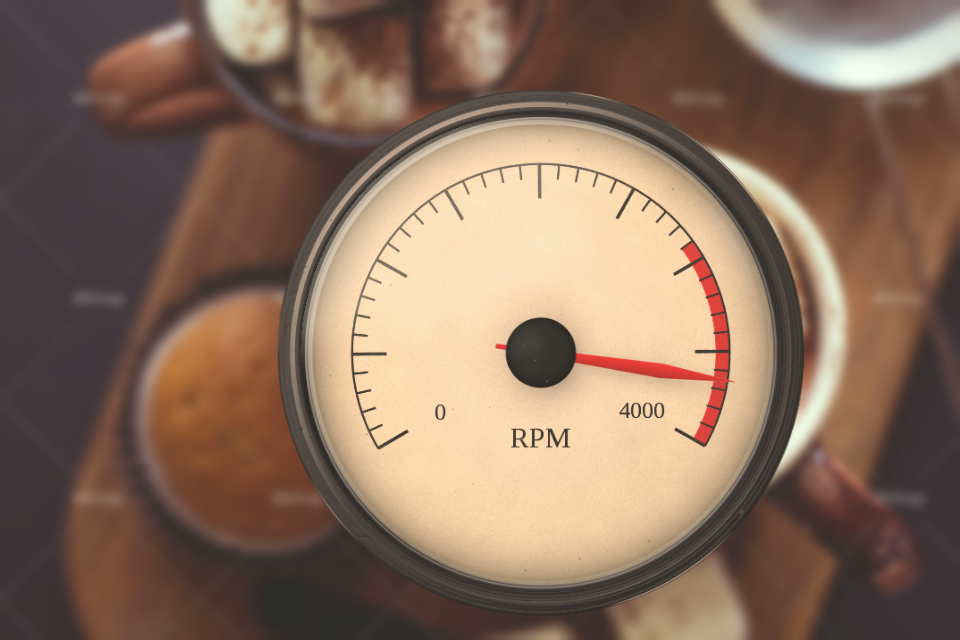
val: 3650 rpm
